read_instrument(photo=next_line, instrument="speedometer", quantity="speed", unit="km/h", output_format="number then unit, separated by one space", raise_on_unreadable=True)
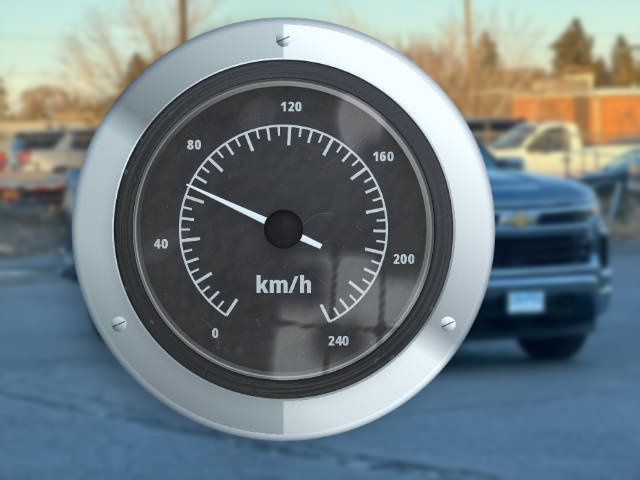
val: 65 km/h
